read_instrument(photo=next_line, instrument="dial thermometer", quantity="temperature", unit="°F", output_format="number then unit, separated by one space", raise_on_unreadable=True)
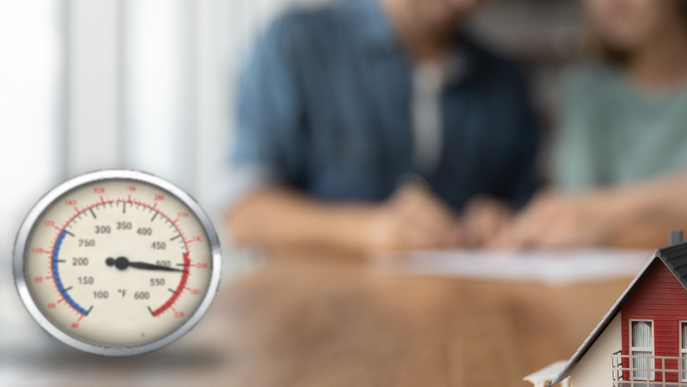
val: 510 °F
